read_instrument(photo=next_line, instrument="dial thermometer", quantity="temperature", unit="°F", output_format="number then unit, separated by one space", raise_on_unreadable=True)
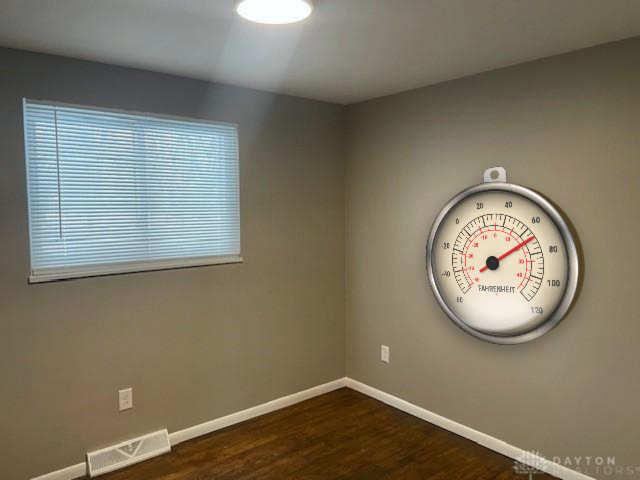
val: 68 °F
